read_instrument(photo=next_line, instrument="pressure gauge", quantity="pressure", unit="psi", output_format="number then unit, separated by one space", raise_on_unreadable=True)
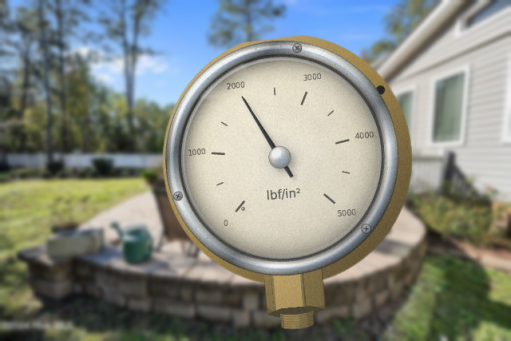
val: 2000 psi
